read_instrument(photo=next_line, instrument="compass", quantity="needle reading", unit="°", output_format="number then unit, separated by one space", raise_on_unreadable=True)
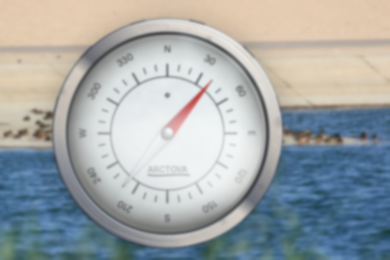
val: 40 °
